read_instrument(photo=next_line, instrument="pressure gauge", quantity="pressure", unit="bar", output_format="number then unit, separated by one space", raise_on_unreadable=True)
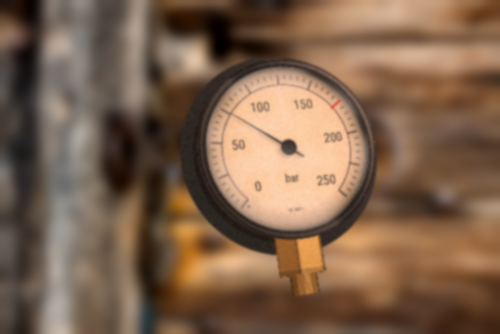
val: 75 bar
